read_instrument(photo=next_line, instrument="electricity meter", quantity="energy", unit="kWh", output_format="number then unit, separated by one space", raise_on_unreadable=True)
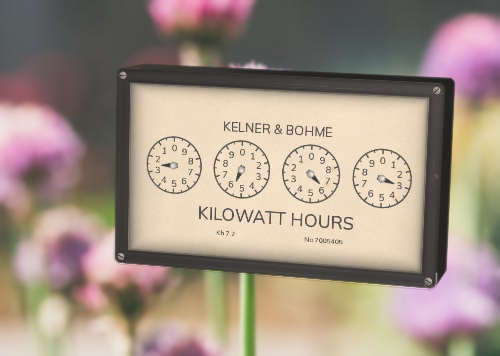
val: 2563 kWh
